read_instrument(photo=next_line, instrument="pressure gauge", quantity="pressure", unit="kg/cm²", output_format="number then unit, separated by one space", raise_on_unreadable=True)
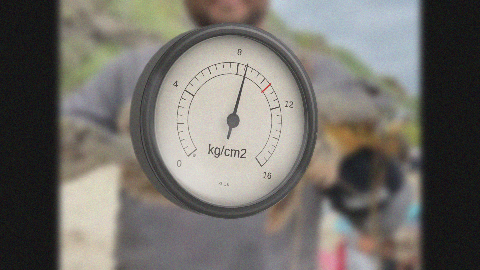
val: 8.5 kg/cm²
